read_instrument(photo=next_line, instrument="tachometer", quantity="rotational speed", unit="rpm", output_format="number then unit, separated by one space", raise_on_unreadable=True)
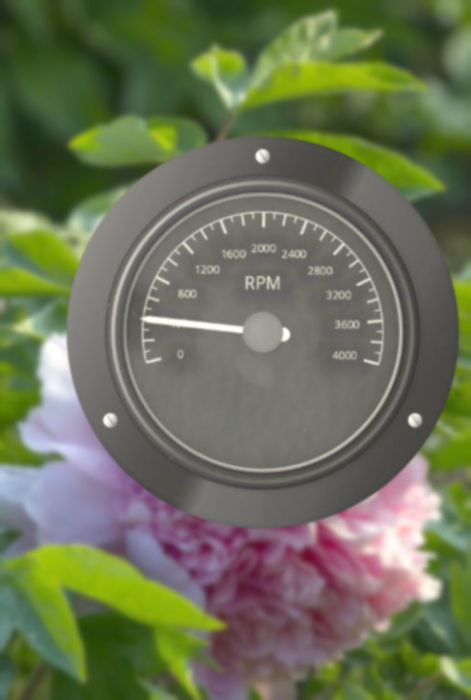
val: 400 rpm
